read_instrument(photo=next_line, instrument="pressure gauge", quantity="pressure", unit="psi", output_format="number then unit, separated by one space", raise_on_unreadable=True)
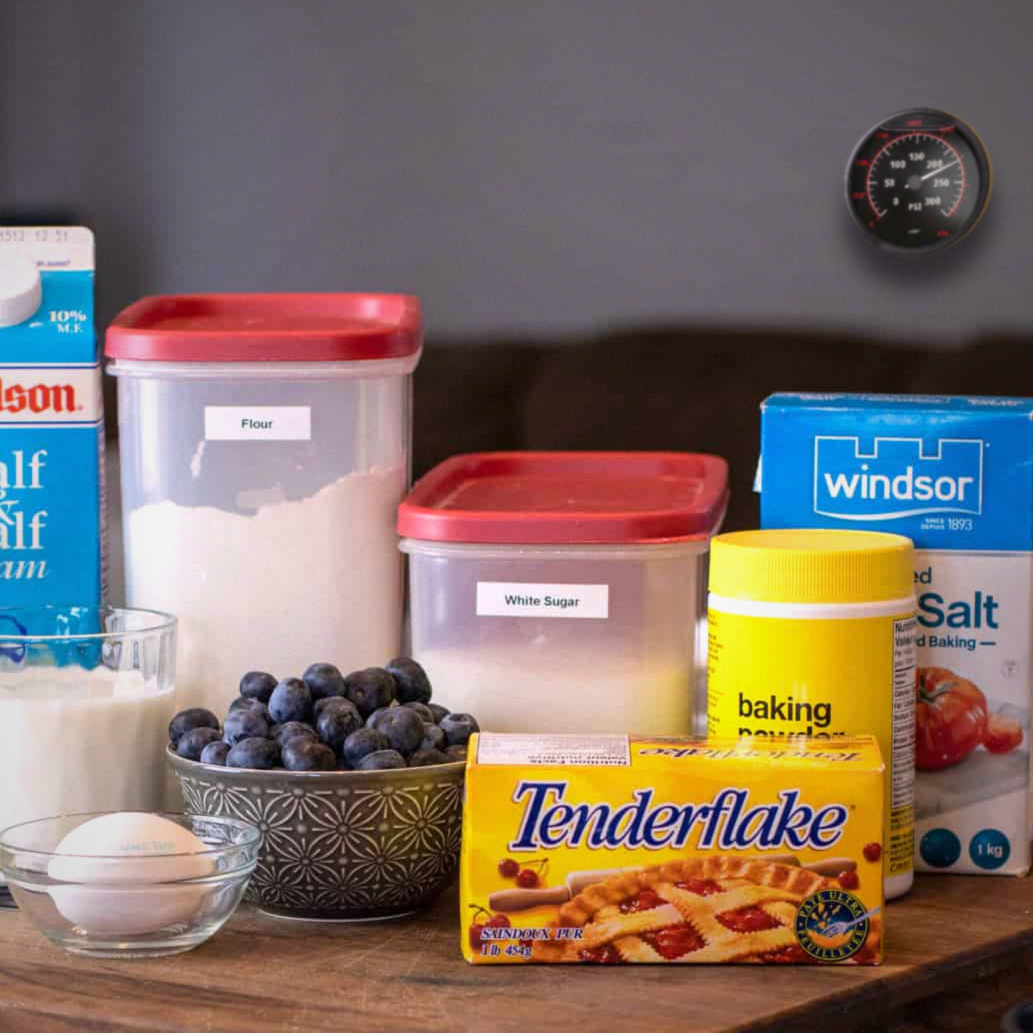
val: 220 psi
